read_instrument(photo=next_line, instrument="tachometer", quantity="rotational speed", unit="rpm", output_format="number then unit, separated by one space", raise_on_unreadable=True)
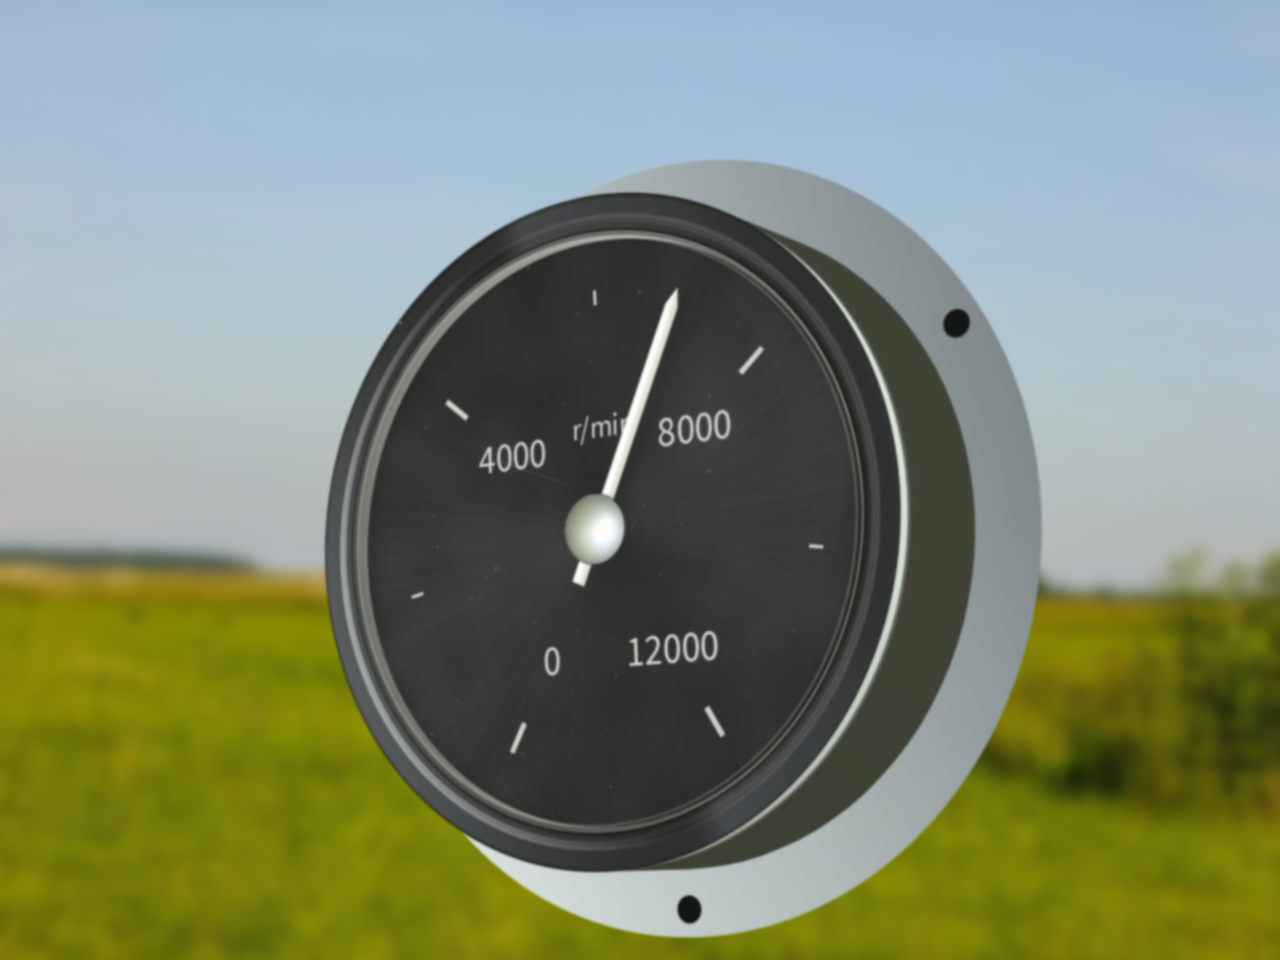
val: 7000 rpm
